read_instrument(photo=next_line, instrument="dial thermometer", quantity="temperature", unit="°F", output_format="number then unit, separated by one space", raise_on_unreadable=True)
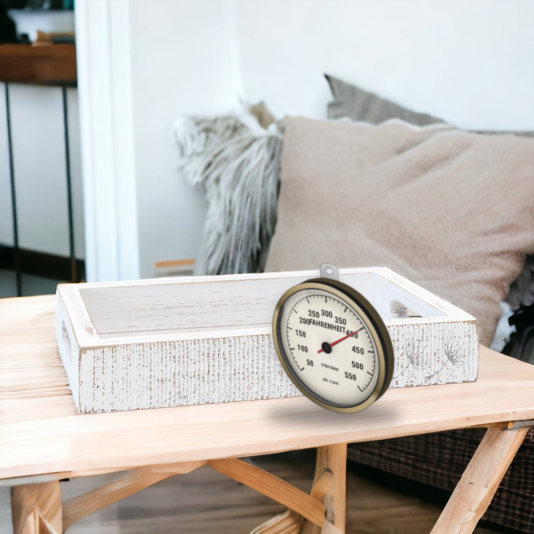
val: 400 °F
